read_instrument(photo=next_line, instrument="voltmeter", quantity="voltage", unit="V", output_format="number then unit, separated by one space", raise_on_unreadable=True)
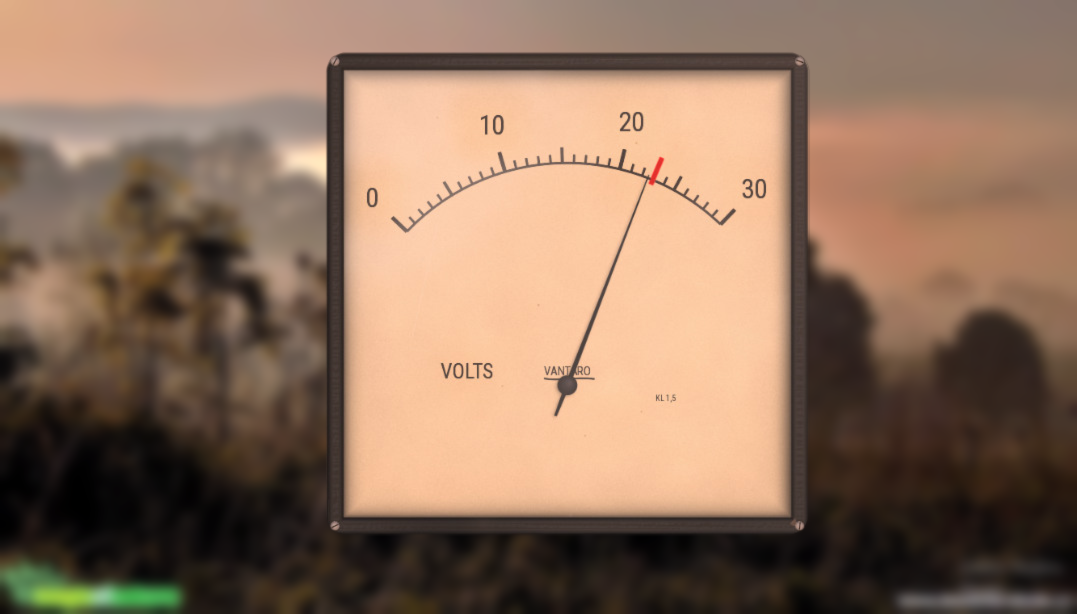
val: 22.5 V
